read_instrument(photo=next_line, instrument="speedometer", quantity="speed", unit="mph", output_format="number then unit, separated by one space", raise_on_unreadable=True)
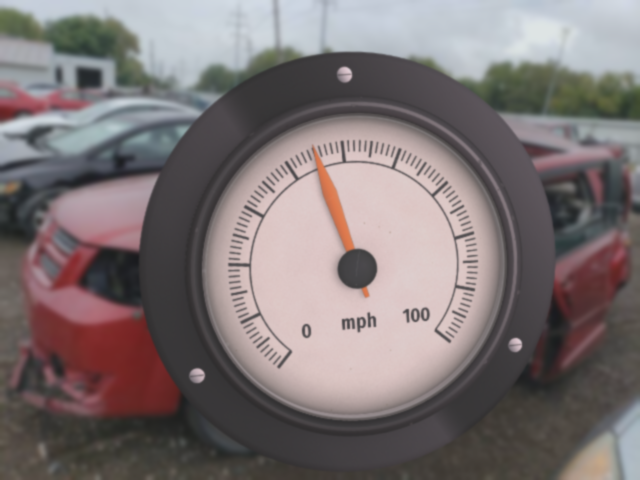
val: 45 mph
